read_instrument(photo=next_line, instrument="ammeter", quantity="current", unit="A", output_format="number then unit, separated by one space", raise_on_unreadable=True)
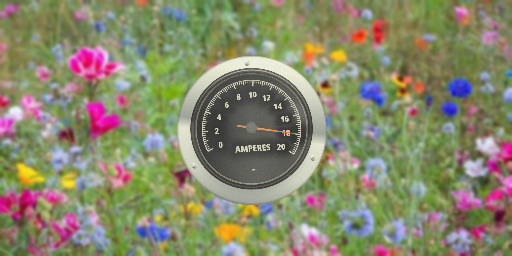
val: 18 A
